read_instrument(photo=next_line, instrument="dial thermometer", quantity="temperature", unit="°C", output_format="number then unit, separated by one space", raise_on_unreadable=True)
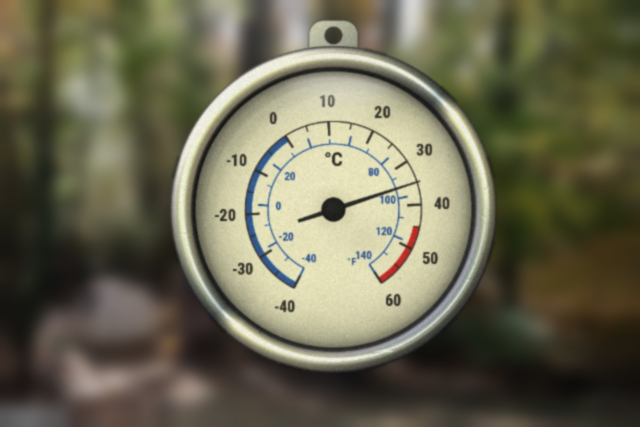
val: 35 °C
